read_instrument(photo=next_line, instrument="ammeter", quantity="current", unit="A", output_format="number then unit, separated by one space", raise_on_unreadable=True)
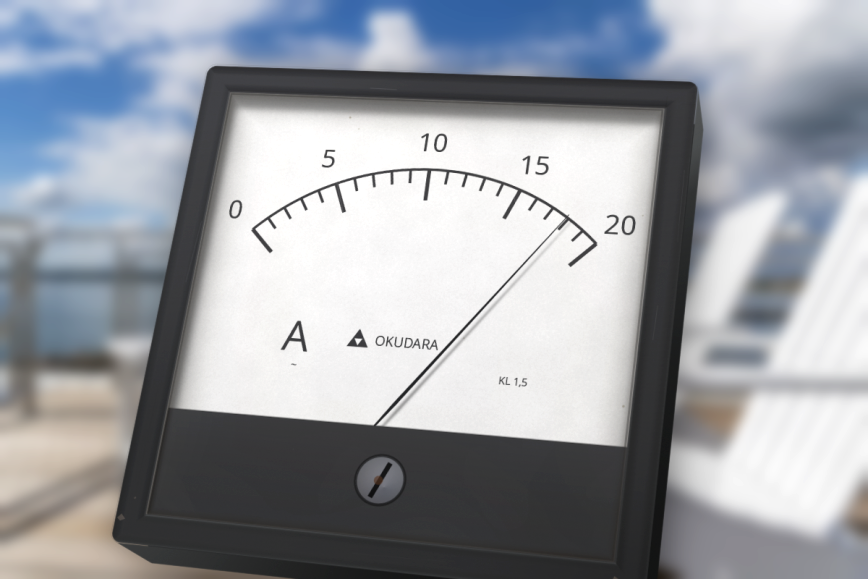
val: 18 A
